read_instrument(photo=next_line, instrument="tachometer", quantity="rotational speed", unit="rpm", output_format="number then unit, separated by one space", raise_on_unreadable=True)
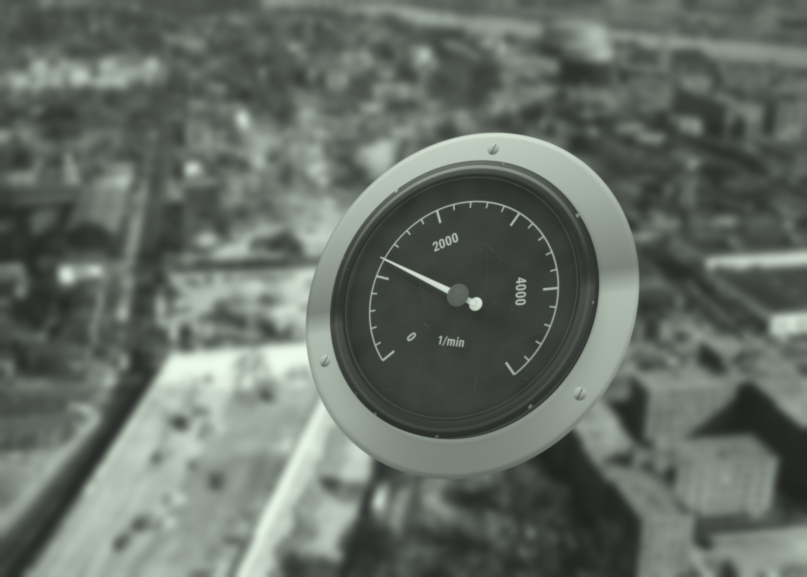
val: 1200 rpm
